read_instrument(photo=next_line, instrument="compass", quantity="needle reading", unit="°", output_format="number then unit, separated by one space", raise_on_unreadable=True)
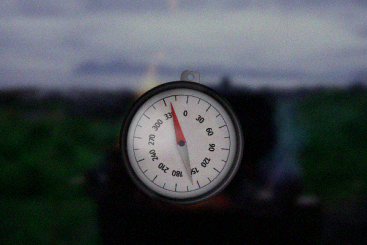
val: 337.5 °
